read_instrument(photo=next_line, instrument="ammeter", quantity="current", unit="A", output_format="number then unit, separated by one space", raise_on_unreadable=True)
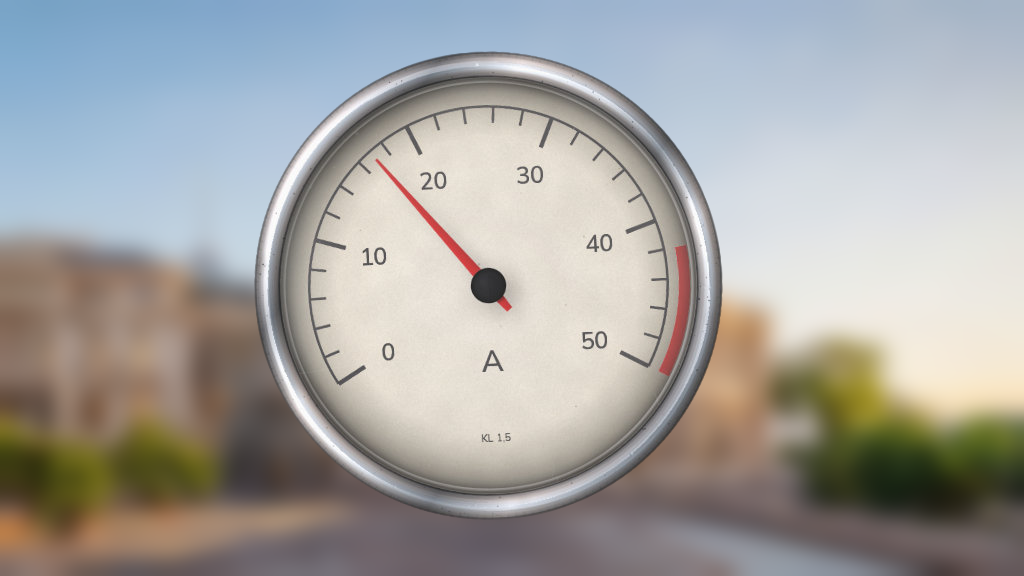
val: 17 A
